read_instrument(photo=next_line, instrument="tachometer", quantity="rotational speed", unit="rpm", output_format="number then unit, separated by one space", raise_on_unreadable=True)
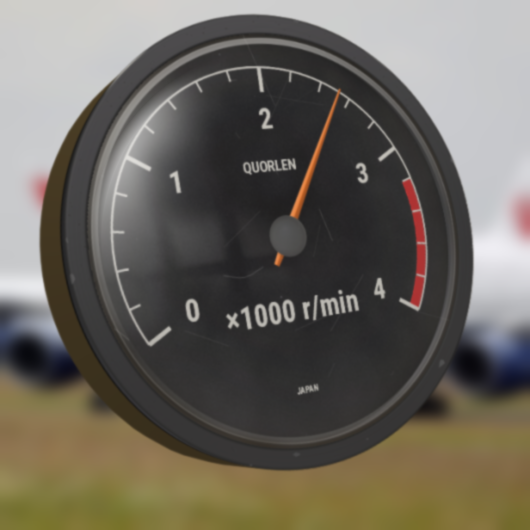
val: 2500 rpm
